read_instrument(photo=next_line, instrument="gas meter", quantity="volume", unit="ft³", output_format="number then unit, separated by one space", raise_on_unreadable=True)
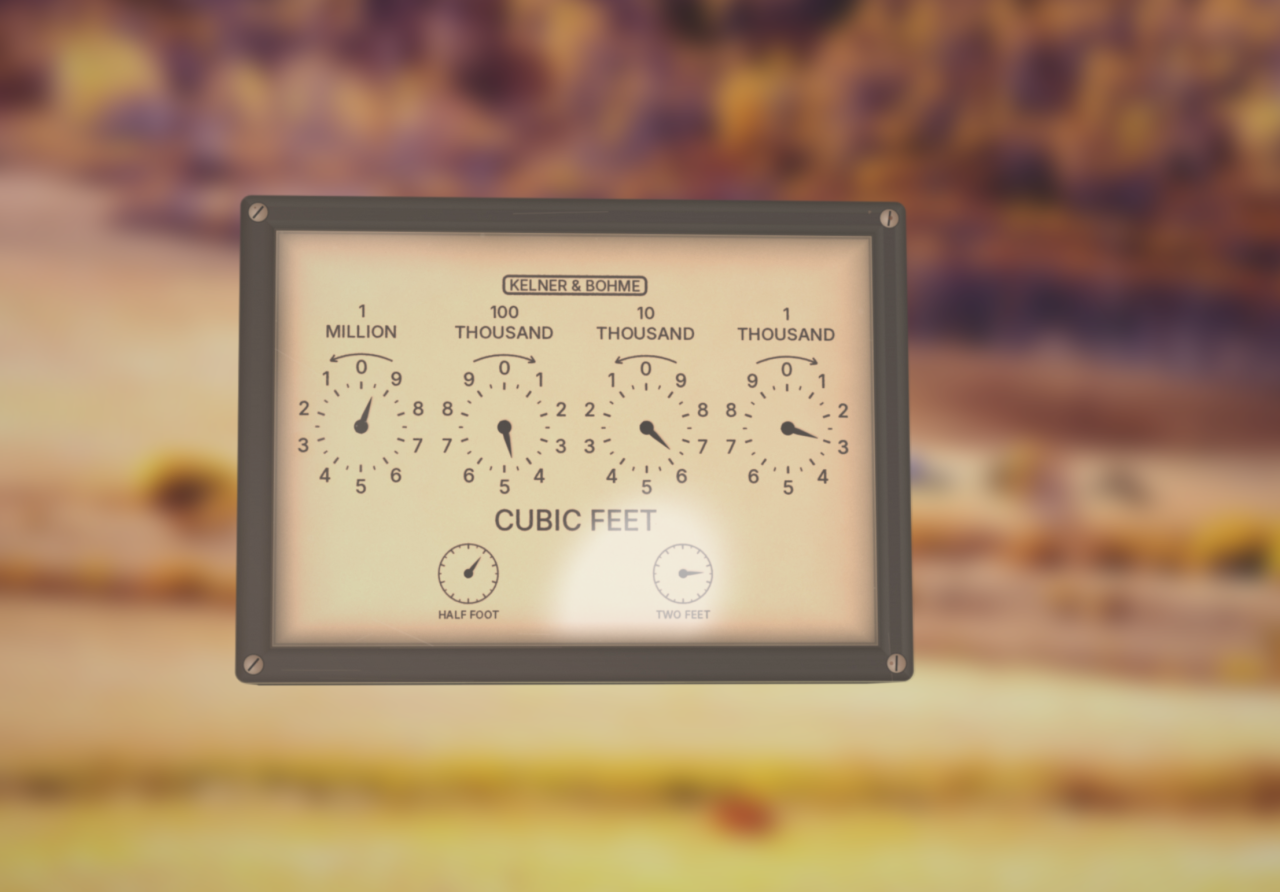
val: 946300 ft³
